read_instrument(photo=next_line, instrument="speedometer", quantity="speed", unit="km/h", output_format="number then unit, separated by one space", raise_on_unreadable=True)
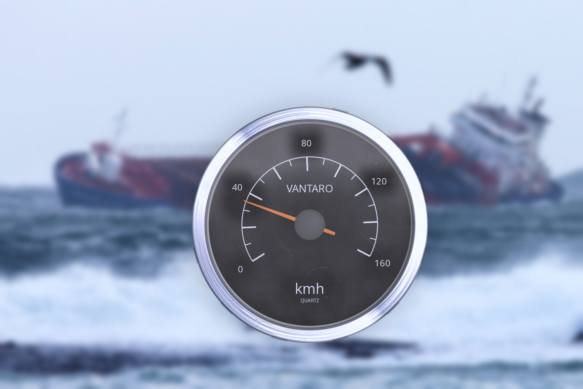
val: 35 km/h
